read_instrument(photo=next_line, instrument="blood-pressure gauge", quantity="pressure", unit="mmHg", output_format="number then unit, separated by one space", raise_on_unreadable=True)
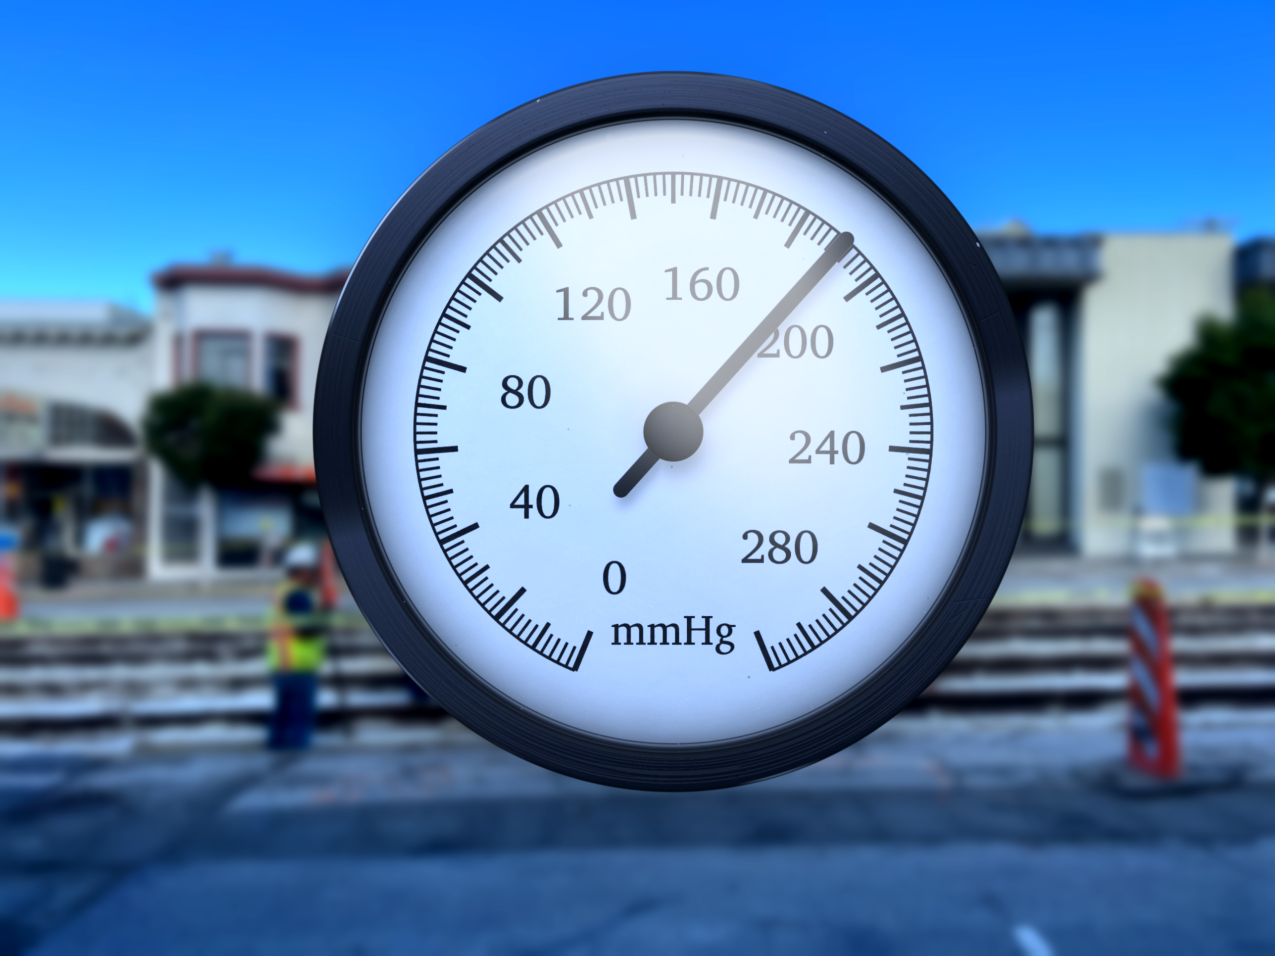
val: 190 mmHg
